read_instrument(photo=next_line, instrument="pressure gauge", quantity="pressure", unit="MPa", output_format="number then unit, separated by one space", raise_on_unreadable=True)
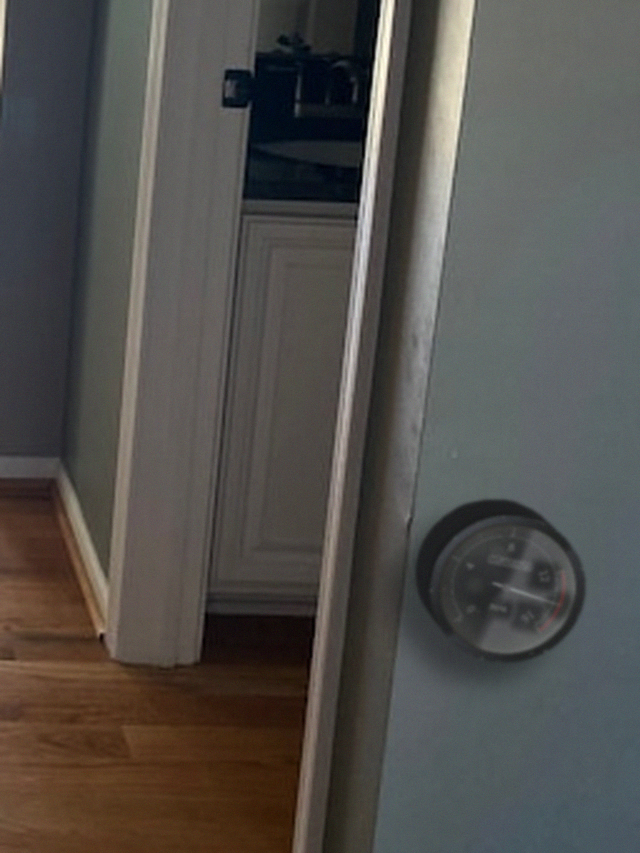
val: 14 MPa
